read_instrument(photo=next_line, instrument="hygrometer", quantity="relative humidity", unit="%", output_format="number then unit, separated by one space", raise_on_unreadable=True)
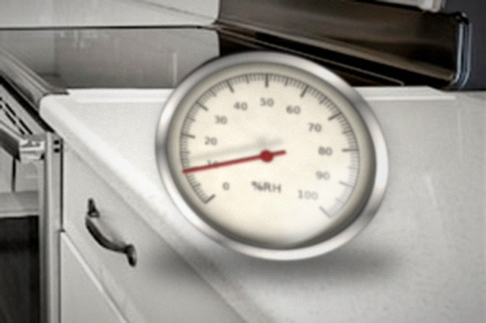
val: 10 %
